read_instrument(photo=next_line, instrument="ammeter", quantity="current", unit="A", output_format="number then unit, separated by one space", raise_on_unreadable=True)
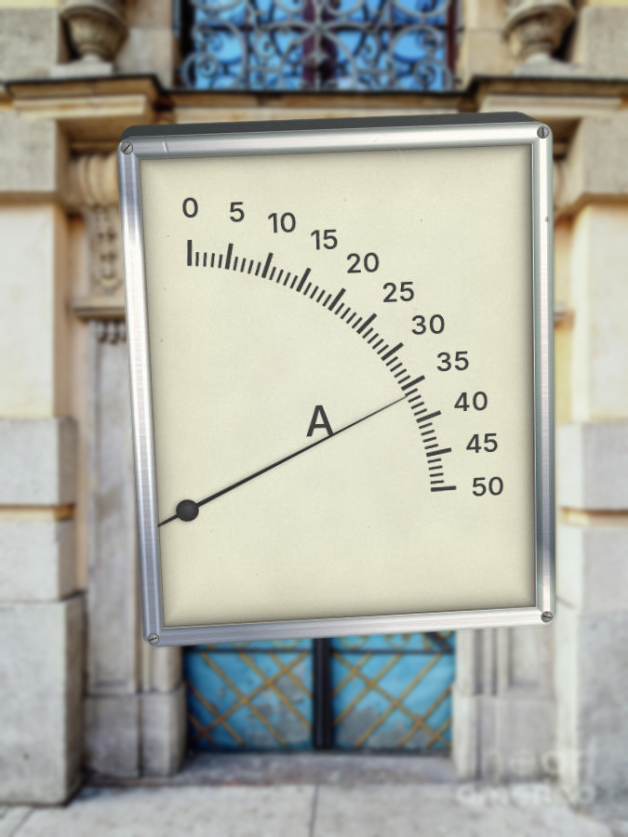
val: 36 A
